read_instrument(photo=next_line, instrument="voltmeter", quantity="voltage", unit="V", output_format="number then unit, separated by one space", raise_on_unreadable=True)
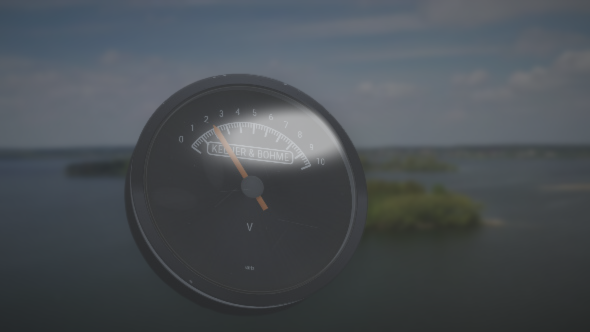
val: 2 V
